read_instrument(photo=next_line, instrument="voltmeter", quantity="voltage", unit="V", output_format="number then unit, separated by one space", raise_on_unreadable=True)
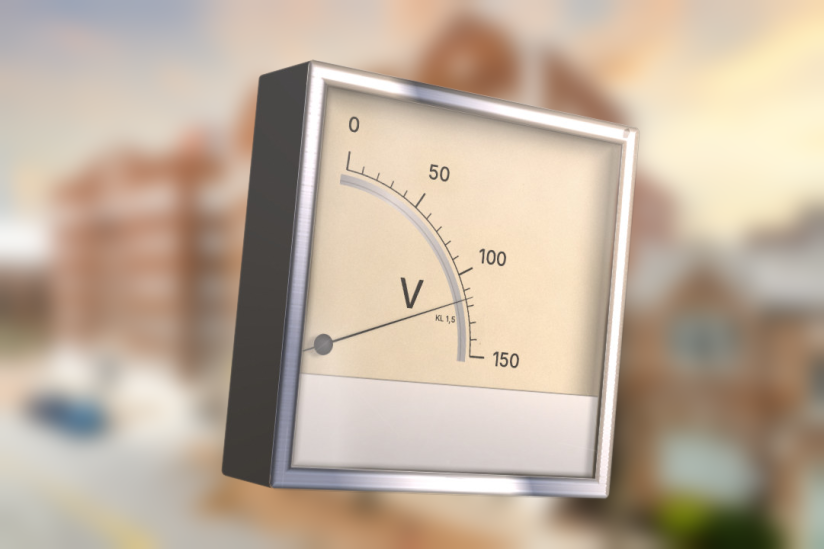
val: 115 V
